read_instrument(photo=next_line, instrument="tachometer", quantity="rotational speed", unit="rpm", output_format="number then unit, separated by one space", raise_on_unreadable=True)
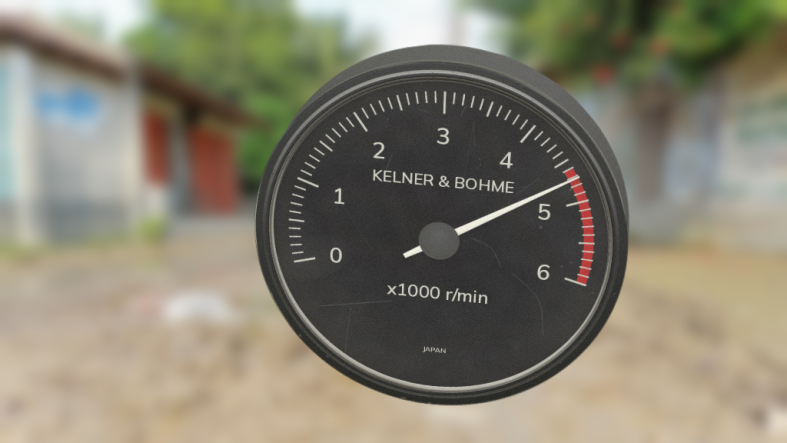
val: 4700 rpm
